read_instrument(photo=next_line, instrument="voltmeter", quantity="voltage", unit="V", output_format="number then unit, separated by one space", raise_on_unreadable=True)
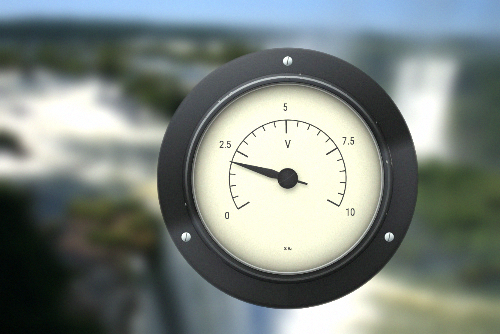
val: 2 V
